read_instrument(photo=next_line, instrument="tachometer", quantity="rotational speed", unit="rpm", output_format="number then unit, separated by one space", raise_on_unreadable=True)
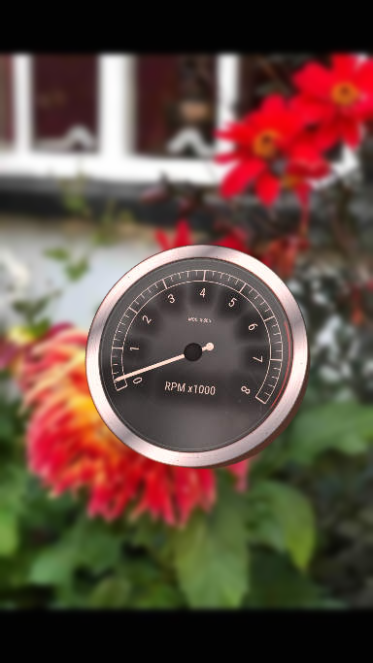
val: 200 rpm
